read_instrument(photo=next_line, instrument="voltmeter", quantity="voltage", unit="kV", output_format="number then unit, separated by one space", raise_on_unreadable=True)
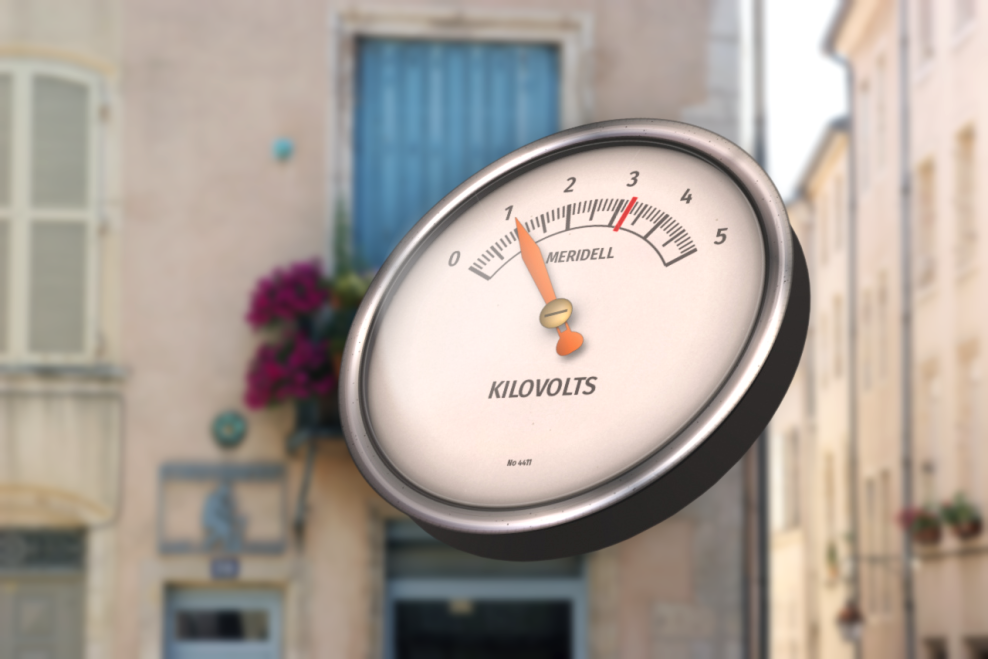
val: 1.1 kV
